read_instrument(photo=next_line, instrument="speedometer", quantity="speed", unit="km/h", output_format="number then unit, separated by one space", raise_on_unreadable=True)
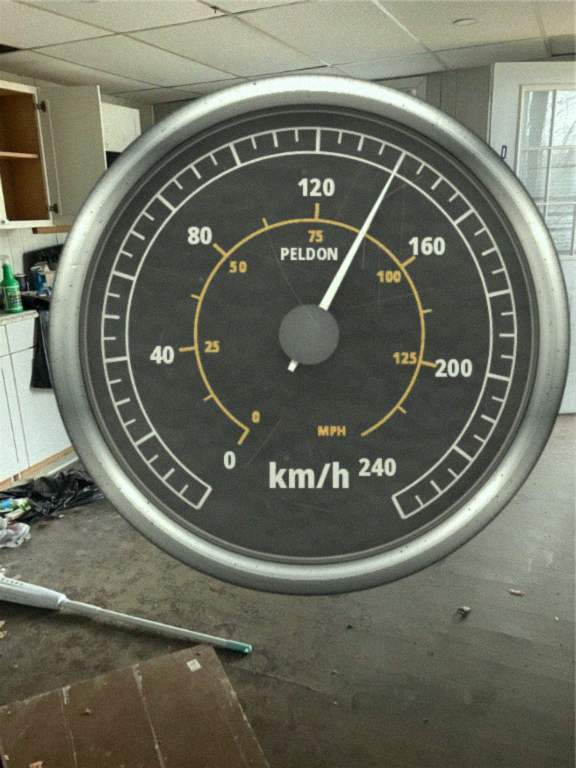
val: 140 km/h
